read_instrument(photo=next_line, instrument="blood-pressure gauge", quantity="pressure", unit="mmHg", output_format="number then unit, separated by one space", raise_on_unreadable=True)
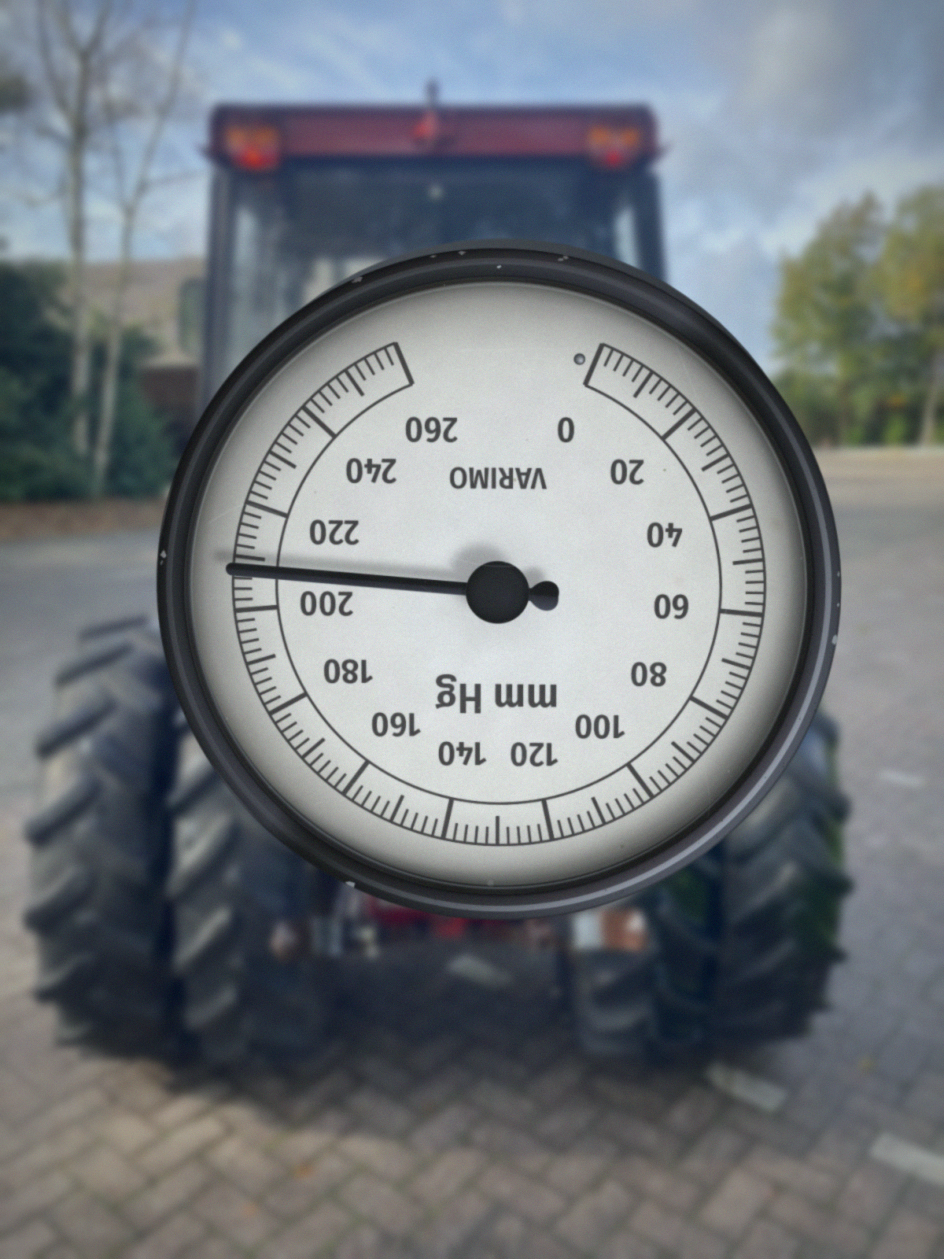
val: 208 mmHg
